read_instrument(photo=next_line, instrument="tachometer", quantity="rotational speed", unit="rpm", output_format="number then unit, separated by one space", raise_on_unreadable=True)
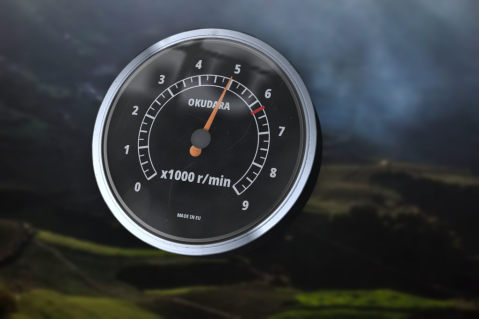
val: 5000 rpm
